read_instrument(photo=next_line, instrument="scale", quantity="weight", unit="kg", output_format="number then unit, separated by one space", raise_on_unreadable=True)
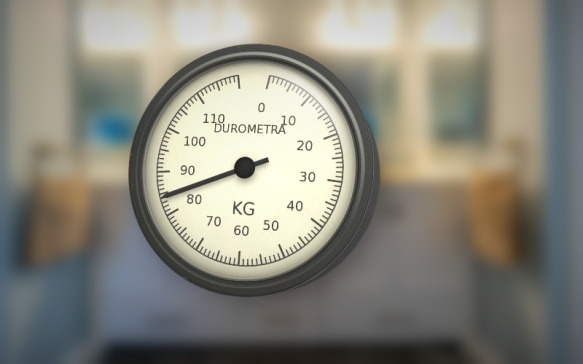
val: 84 kg
